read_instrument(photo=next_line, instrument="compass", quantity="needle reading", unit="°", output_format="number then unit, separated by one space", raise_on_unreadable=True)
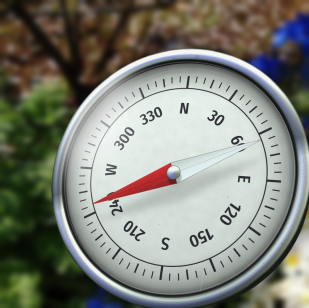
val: 245 °
